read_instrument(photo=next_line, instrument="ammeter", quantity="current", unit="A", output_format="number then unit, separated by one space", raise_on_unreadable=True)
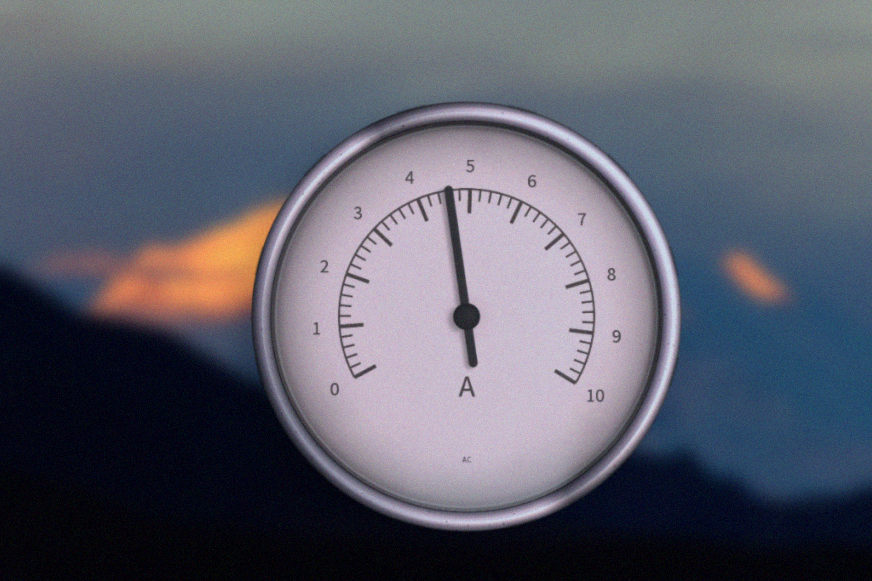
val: 4.6 A
